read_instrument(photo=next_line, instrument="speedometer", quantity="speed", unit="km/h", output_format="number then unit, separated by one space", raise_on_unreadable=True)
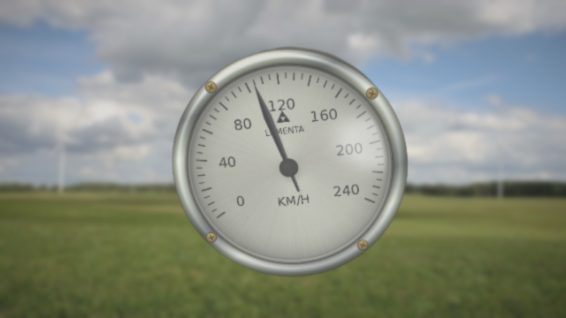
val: 105 km/h
